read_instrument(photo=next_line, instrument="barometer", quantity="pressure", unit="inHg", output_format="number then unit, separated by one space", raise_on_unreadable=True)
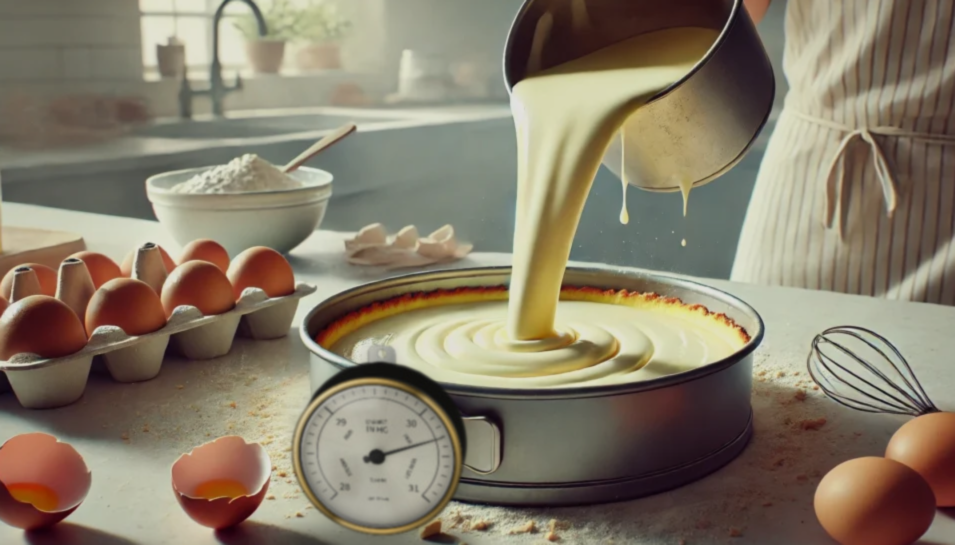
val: 30.3 inHg
